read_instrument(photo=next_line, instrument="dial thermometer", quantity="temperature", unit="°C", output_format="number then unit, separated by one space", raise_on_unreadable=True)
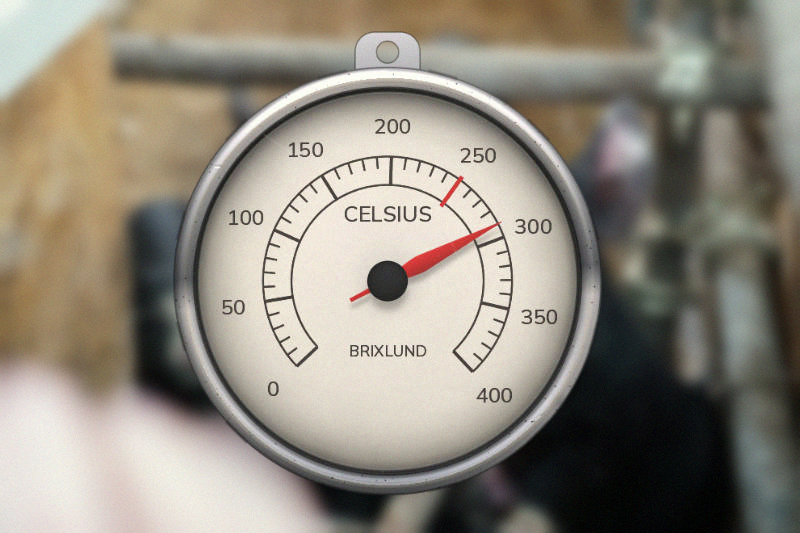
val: 290 °C
